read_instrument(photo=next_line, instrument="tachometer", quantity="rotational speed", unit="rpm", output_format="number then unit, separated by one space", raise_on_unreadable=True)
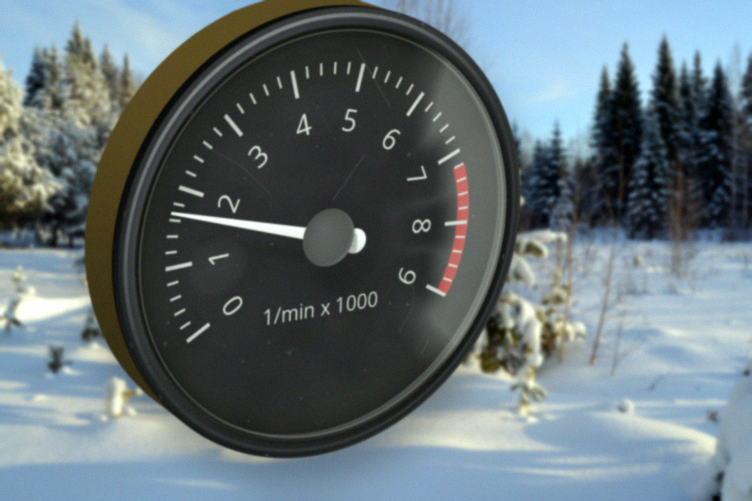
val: 1700 rpm
